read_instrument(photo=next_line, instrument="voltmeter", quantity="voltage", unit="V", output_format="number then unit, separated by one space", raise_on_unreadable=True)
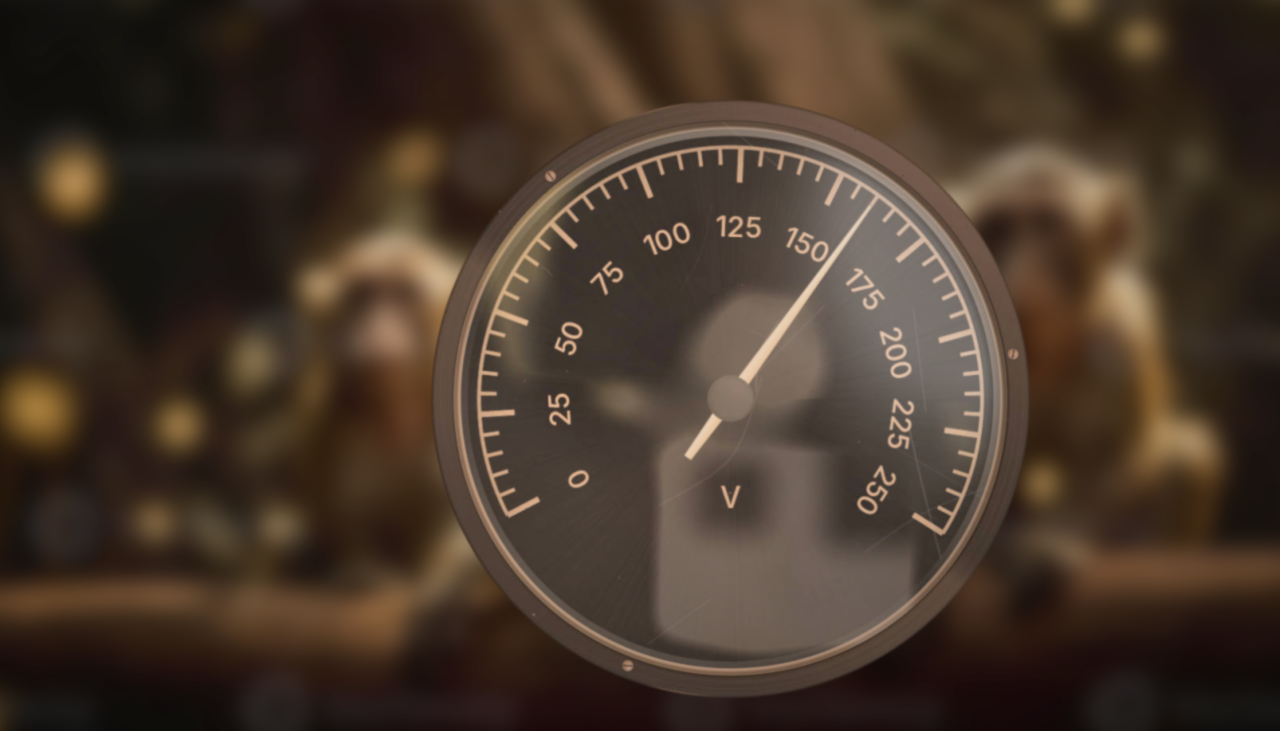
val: 160 V
